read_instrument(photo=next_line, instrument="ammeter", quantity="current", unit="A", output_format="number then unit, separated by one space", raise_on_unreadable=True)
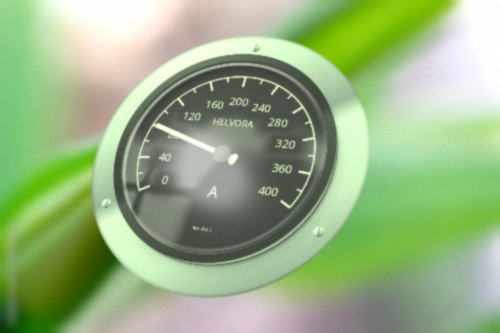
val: 80 A
